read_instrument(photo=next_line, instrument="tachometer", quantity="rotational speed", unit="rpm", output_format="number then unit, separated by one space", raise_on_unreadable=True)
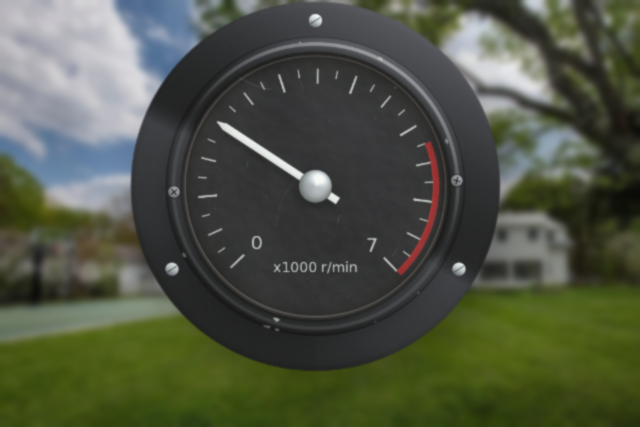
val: 2000 rpm
